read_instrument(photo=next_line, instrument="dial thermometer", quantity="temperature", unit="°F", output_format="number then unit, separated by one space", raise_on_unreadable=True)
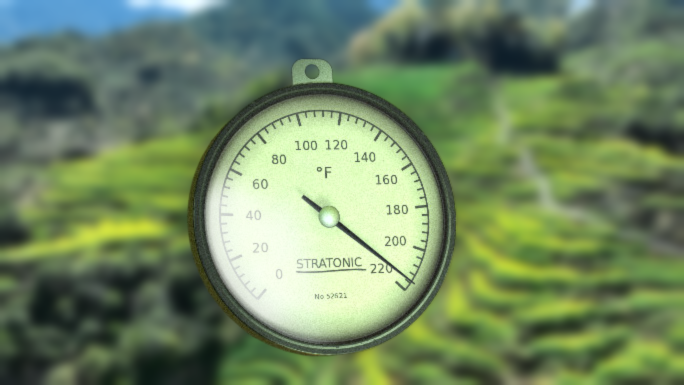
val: 216 °F
